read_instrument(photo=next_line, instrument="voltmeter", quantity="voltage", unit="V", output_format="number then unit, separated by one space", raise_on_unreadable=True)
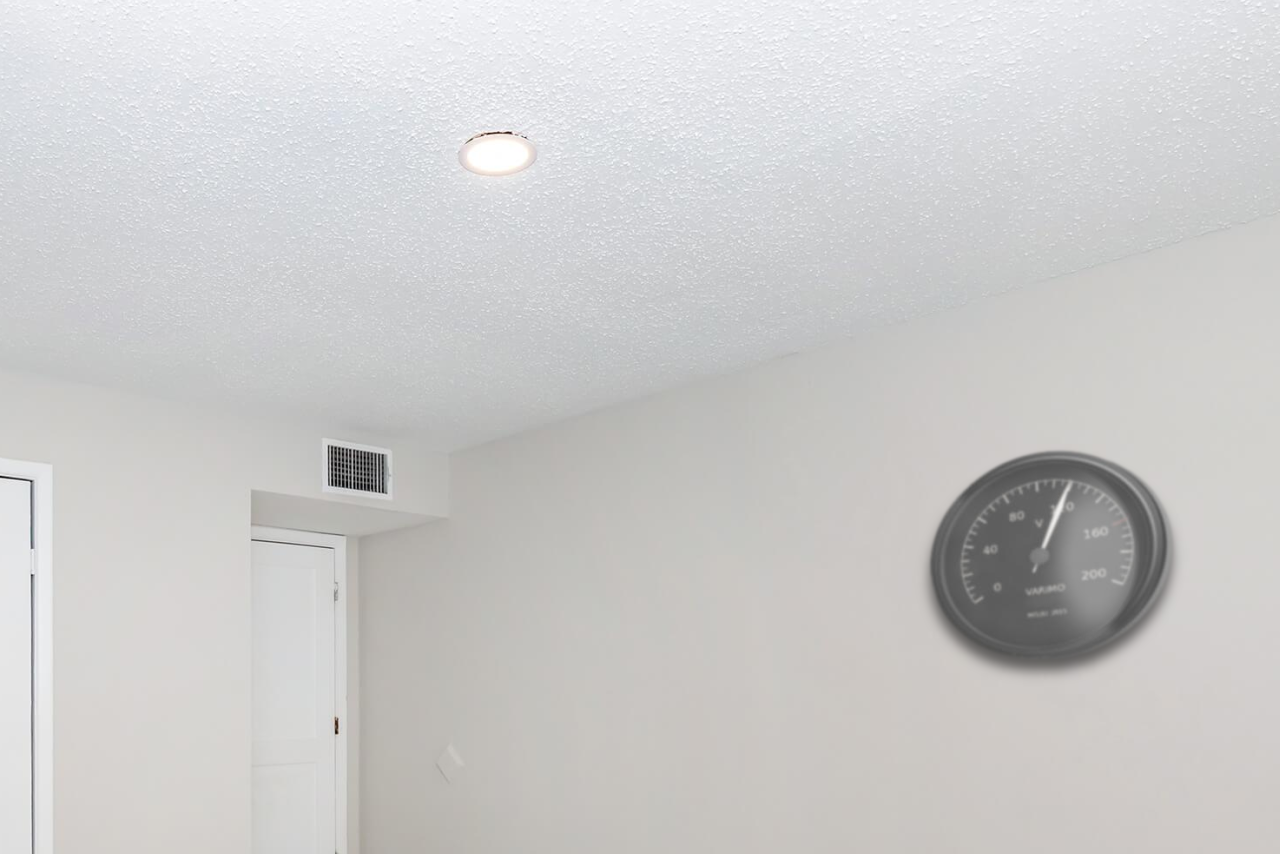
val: 120 V
